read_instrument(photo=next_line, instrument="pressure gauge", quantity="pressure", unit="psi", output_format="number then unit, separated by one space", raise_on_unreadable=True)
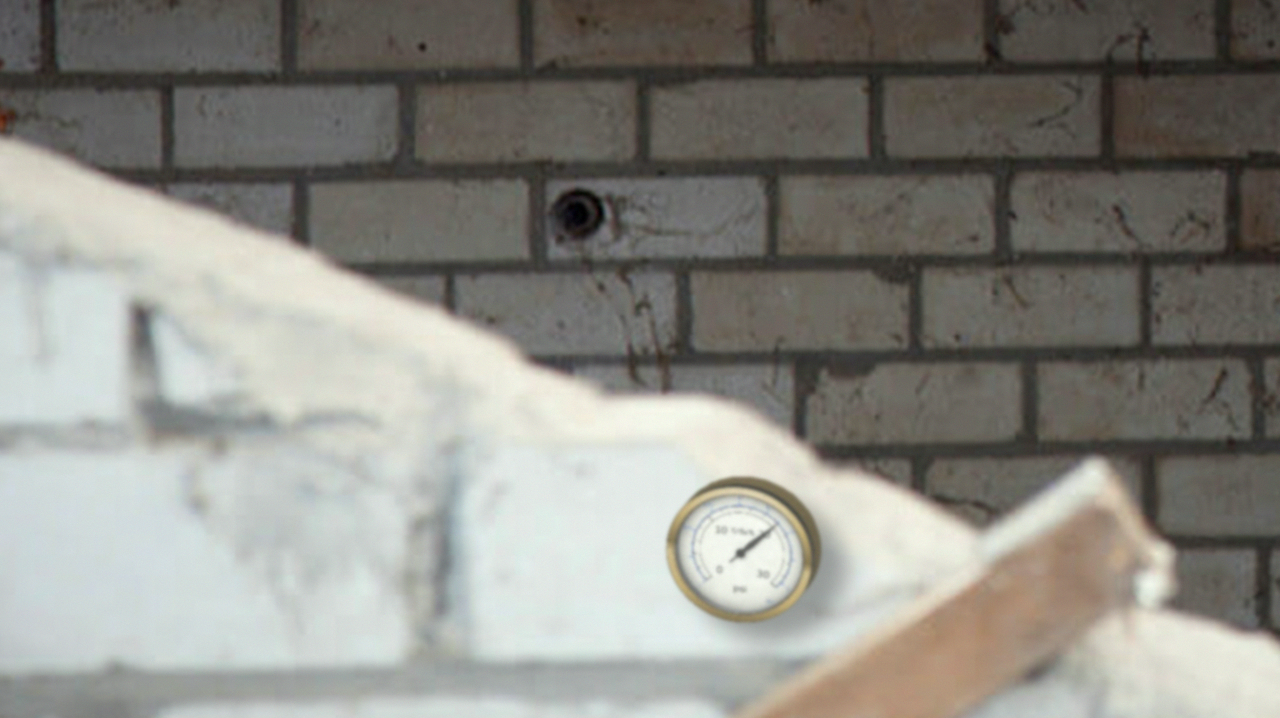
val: 20 psi
